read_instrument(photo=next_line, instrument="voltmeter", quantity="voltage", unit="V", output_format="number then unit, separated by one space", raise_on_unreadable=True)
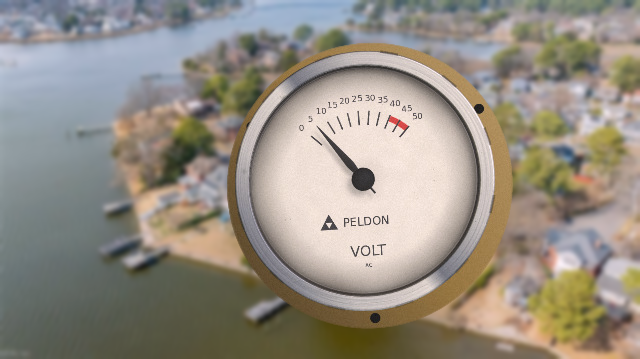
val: 5 V
